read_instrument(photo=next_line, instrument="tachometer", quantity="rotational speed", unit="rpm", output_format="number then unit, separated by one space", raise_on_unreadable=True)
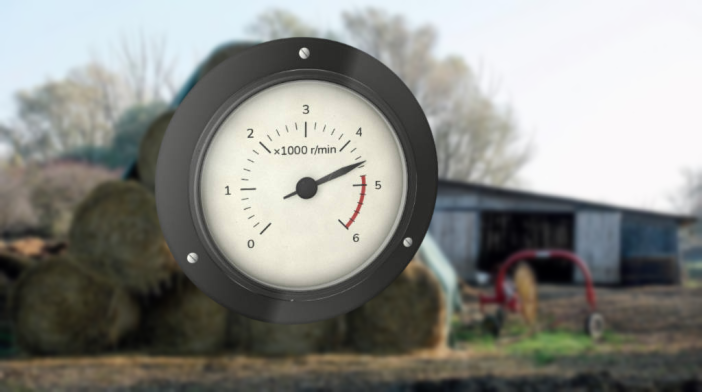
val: 4500 rpm
